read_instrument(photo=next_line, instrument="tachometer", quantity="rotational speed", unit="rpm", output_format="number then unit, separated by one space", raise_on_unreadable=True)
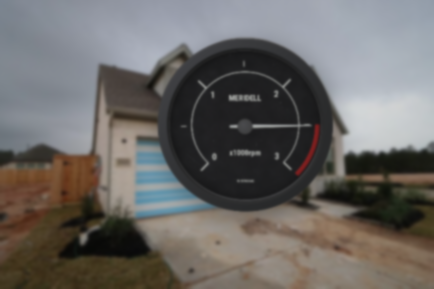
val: 2500 rpm
